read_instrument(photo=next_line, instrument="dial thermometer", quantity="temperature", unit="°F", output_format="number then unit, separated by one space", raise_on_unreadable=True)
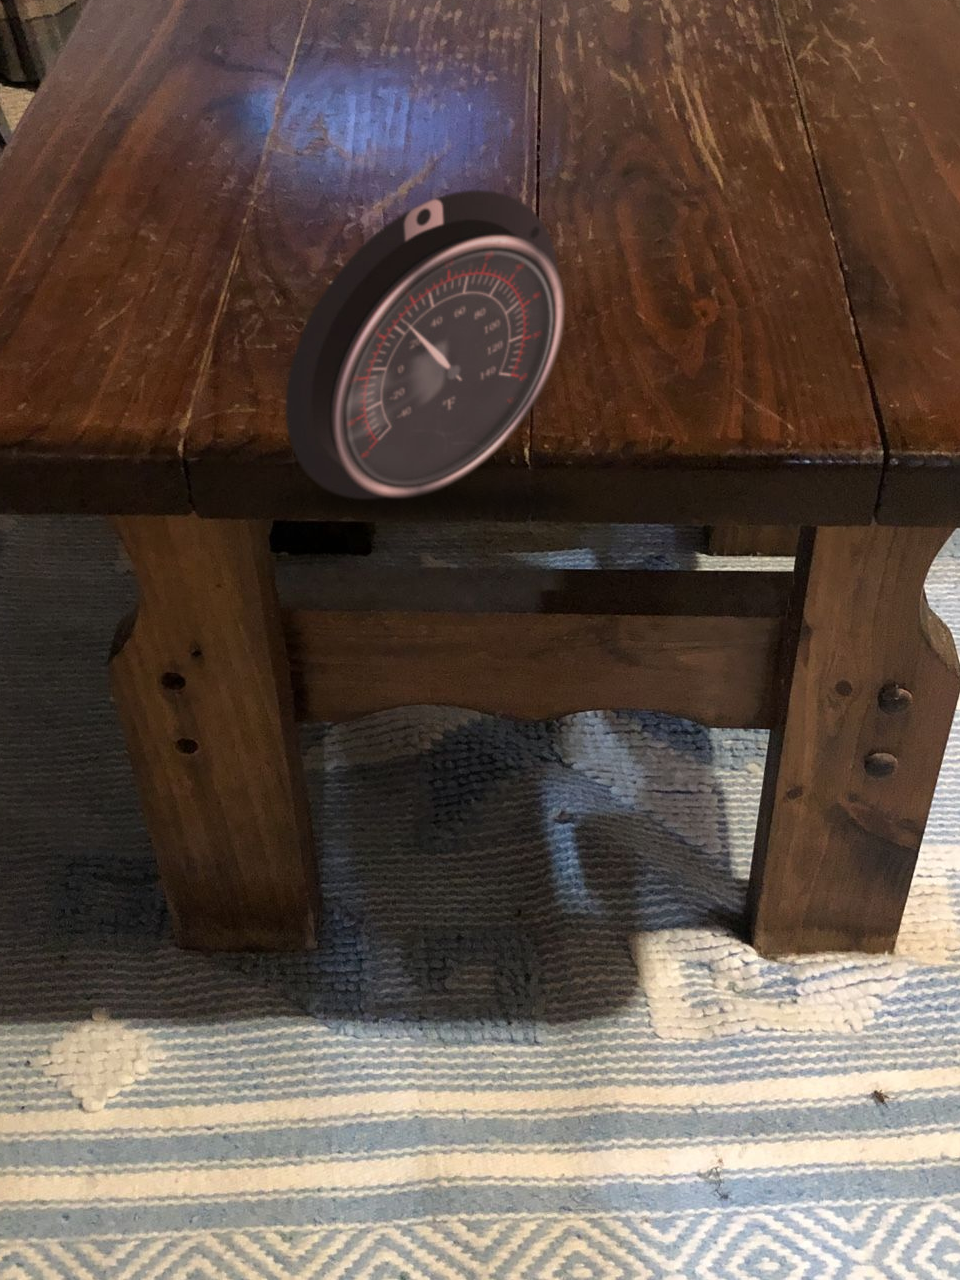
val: 24 °F
